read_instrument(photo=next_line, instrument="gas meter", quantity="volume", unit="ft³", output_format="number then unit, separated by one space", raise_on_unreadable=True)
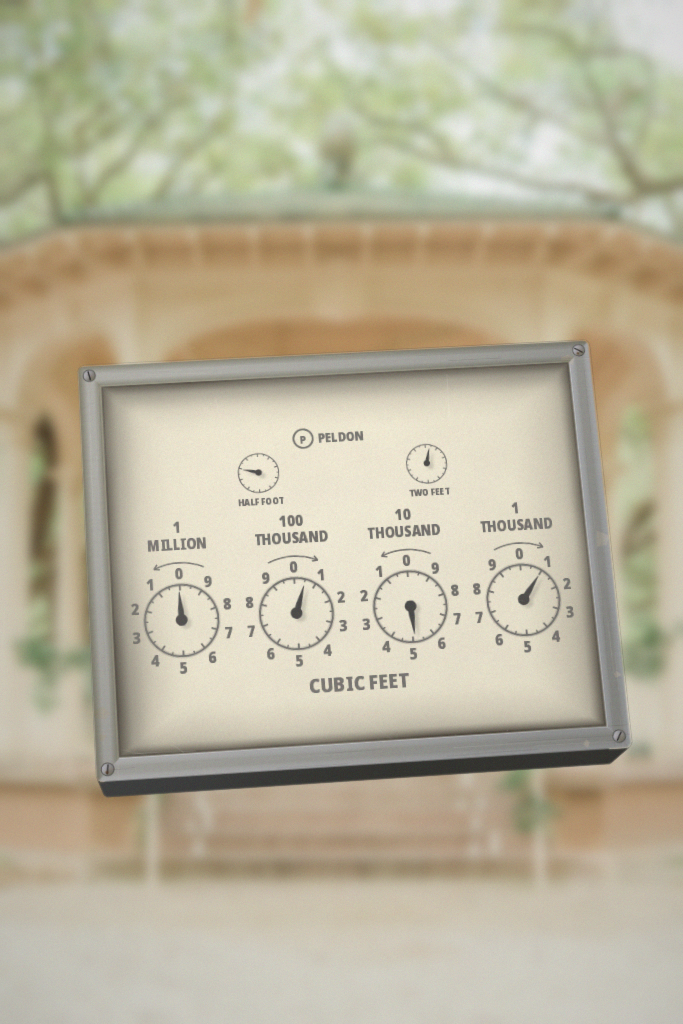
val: 5100 ft³
